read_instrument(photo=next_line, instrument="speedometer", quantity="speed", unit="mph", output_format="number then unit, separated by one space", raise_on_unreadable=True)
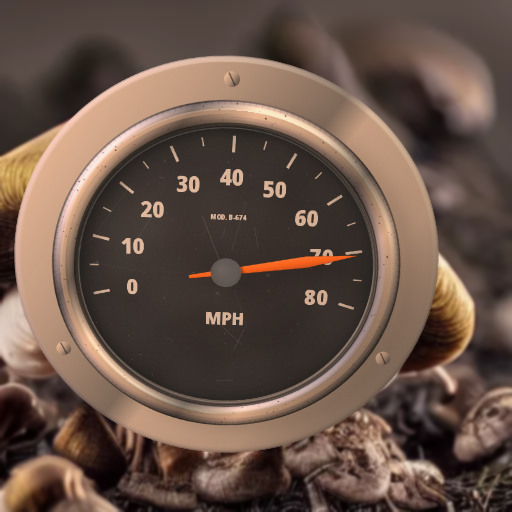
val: 70 mph
